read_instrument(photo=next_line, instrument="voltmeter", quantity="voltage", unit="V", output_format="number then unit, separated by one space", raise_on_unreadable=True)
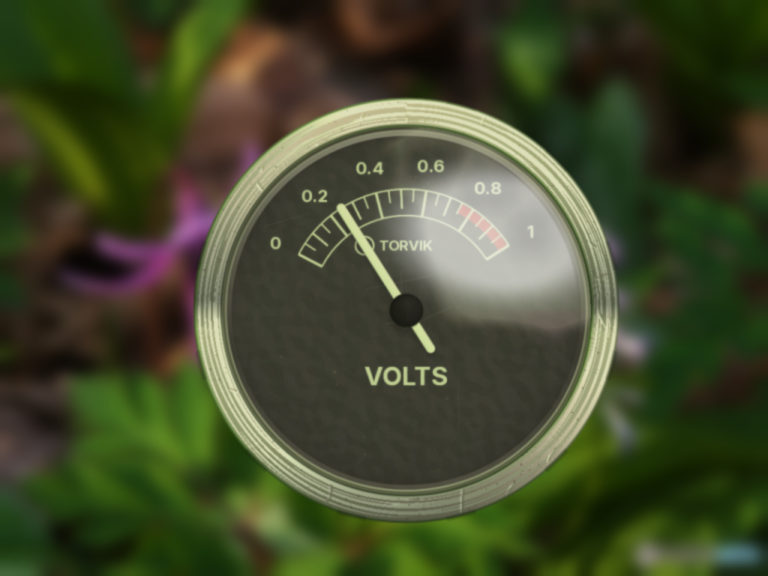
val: 0.25 V
